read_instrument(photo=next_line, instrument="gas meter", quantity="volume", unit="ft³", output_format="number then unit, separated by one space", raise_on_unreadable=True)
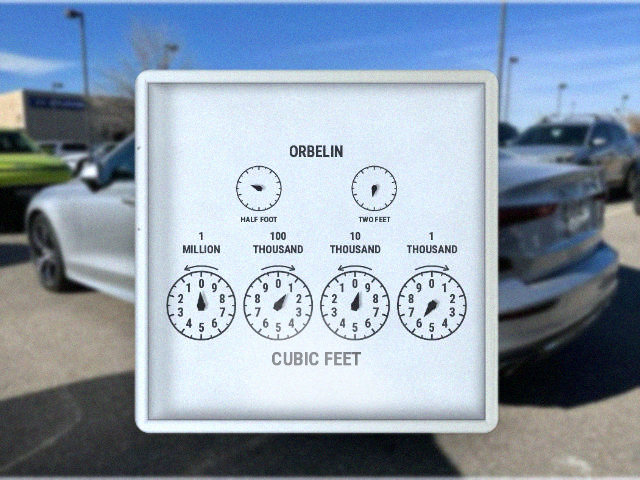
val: 9600 ft³
